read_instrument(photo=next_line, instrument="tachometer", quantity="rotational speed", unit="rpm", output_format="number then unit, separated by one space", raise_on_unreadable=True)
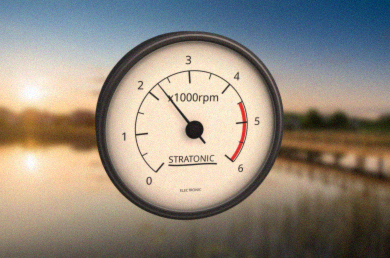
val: 2250 rpm
